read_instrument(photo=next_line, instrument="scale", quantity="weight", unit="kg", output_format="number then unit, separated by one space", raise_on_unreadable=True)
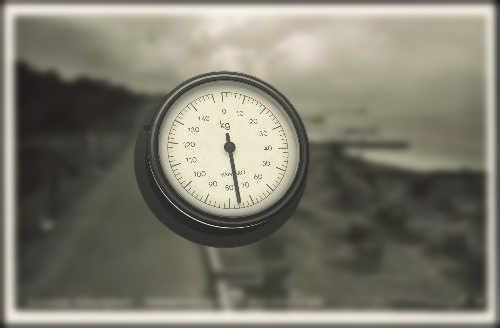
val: 76 kg
